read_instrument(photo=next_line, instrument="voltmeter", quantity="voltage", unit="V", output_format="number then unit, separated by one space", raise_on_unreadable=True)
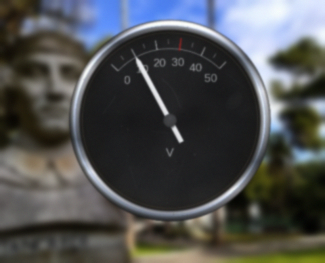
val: 10 V
